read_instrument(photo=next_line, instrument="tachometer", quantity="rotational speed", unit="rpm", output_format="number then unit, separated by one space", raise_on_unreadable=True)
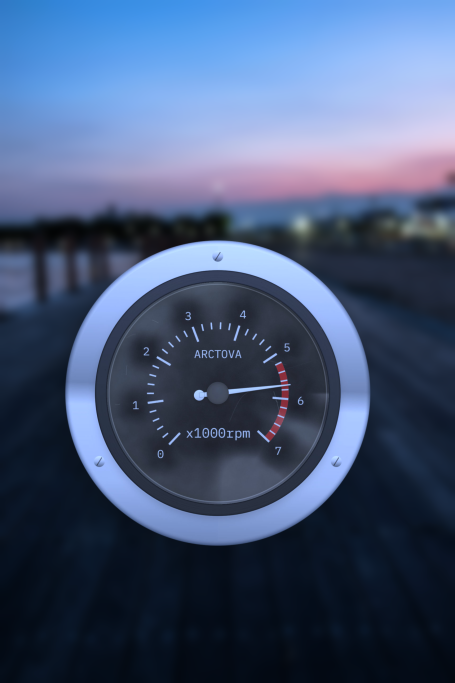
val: 5700 rpm
